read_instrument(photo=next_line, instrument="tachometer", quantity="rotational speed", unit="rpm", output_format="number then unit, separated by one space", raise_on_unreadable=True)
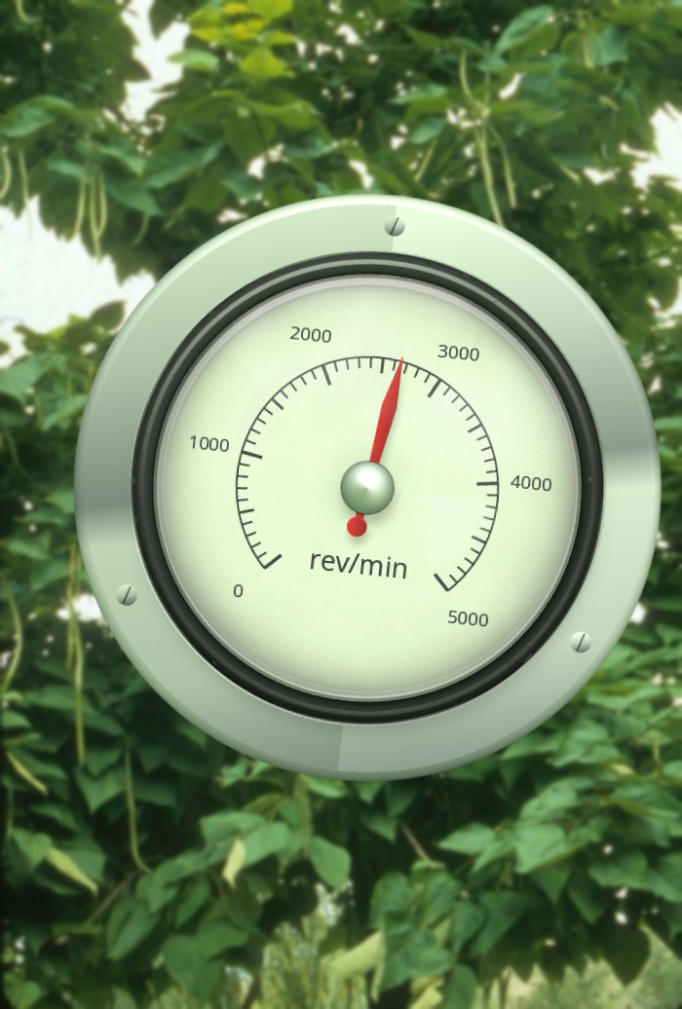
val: 2650 rpm
